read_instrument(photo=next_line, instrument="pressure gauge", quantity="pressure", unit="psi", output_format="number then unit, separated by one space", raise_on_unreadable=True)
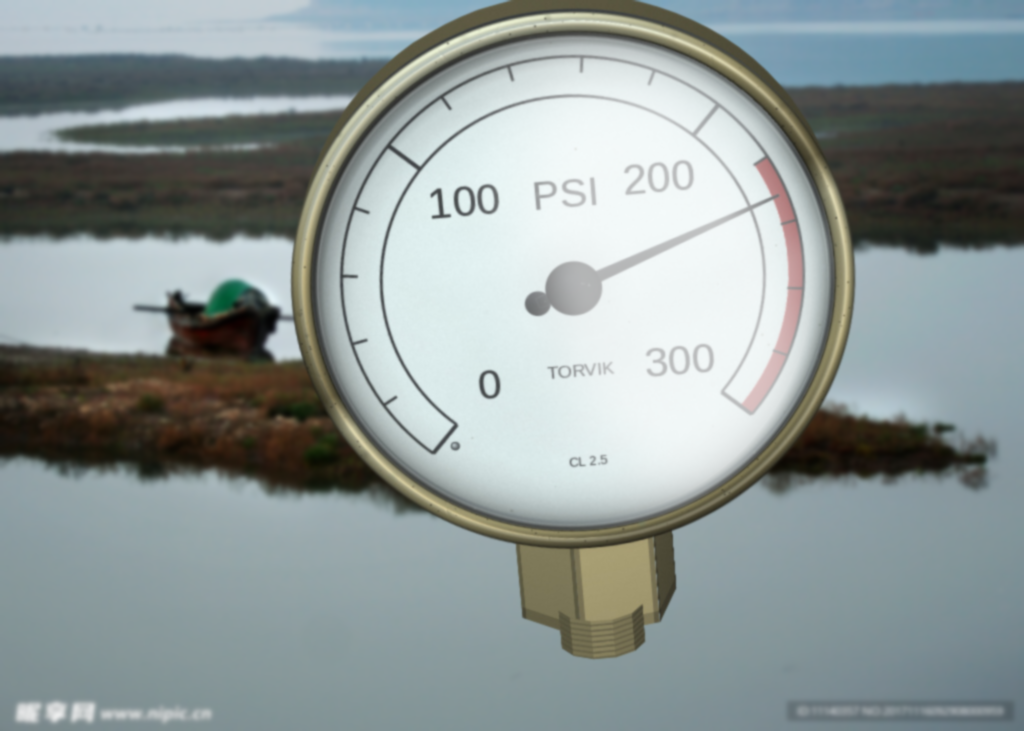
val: 230 psi
